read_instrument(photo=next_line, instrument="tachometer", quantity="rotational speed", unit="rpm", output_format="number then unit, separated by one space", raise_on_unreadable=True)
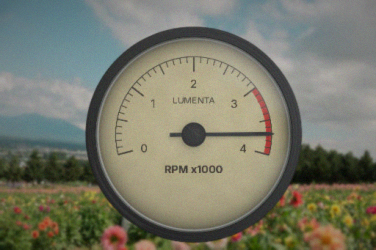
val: 3700 rpm
